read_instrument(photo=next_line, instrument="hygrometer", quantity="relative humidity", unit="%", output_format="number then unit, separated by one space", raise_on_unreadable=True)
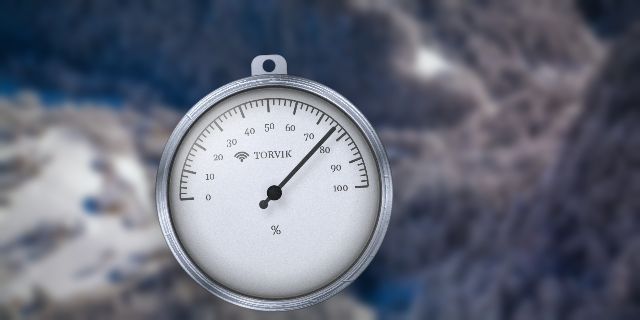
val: 76 %
